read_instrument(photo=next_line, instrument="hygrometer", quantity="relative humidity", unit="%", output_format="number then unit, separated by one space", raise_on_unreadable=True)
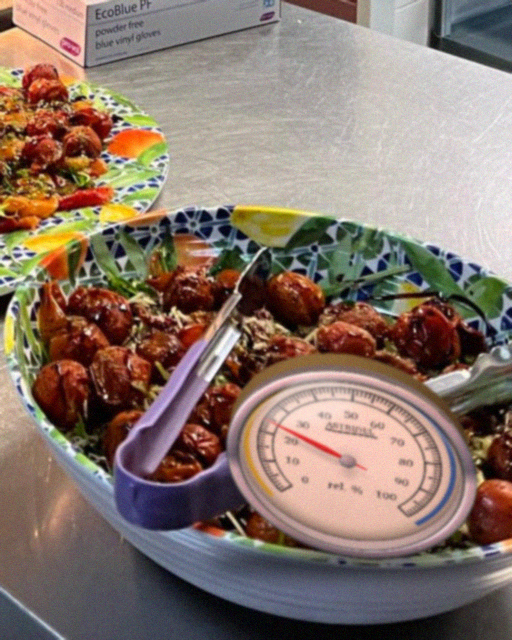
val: 25 %
